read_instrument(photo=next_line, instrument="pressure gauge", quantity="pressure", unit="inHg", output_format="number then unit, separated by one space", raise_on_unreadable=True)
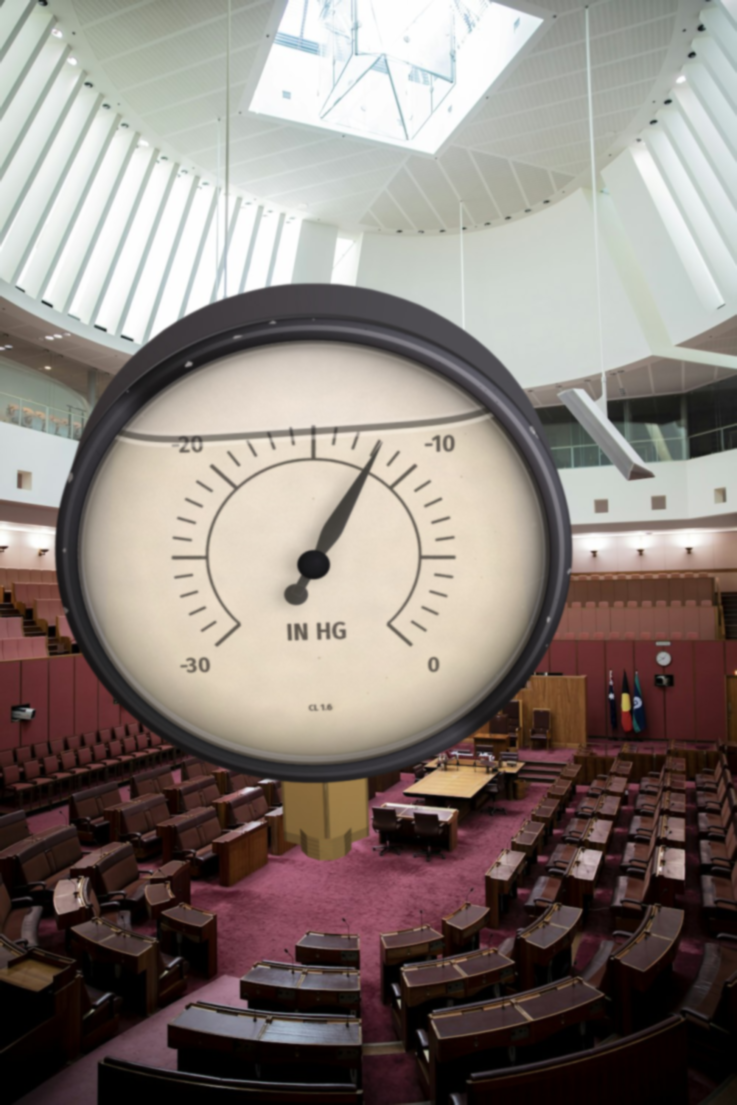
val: -12 inHg
